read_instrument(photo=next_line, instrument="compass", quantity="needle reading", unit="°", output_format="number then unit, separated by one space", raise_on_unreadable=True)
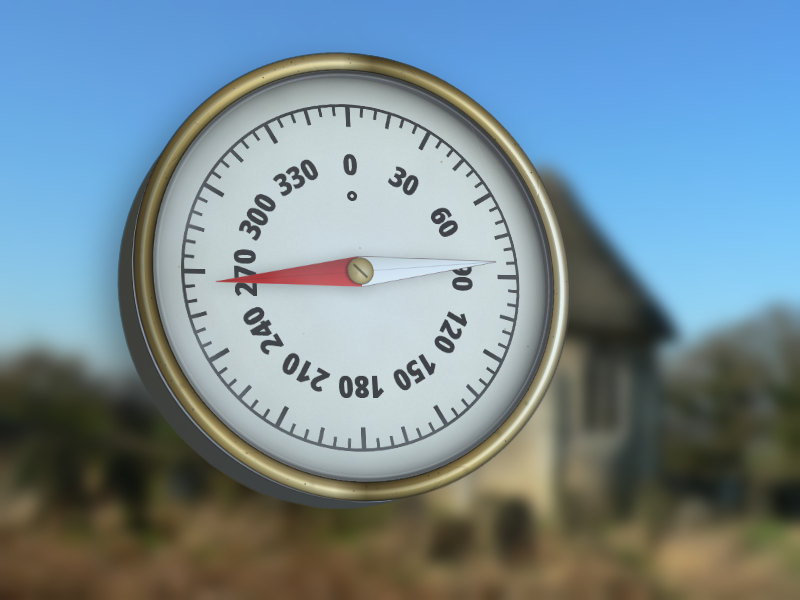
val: 265 °
